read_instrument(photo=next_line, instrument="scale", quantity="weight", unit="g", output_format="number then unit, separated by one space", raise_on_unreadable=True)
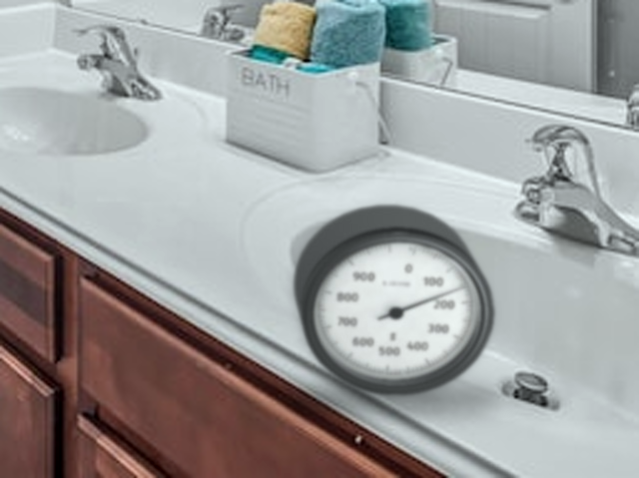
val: 150 g
